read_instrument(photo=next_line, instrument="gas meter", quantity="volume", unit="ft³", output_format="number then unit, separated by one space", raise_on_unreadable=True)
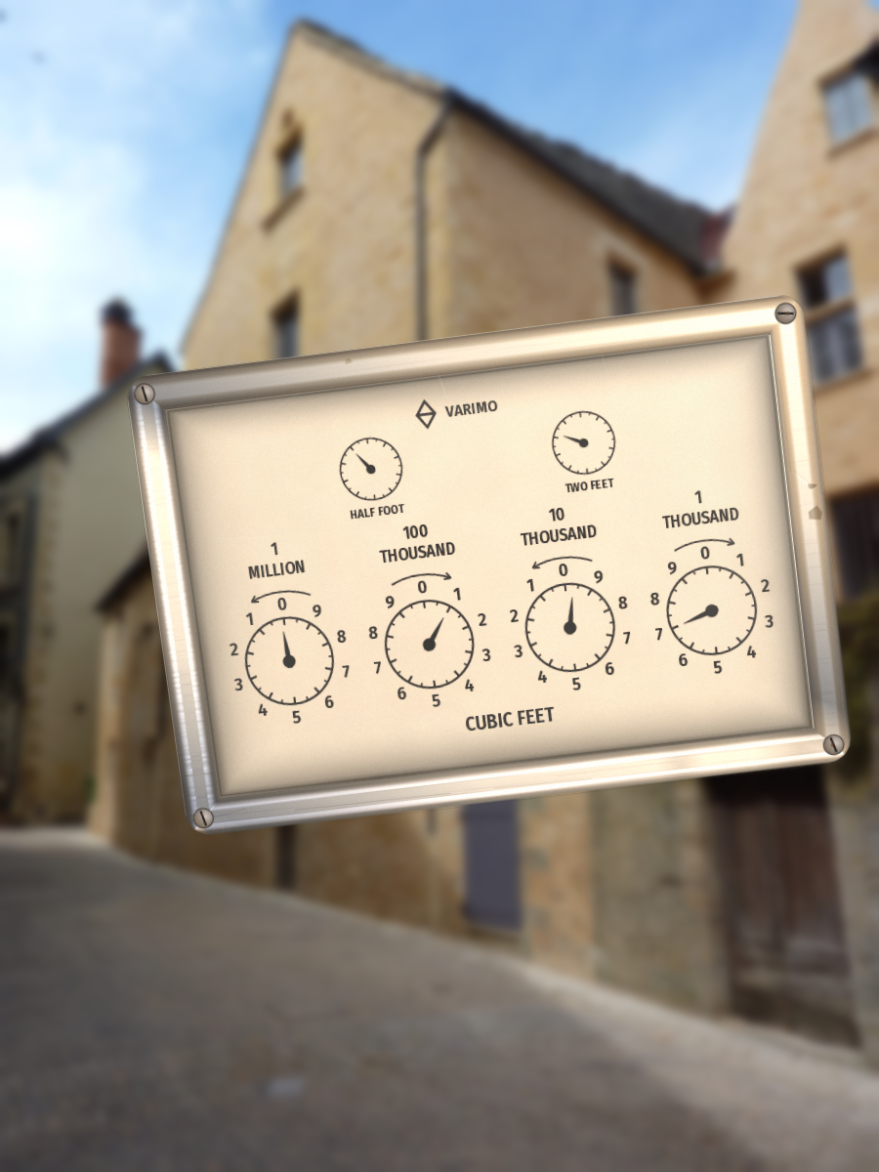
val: 9700 ft³
